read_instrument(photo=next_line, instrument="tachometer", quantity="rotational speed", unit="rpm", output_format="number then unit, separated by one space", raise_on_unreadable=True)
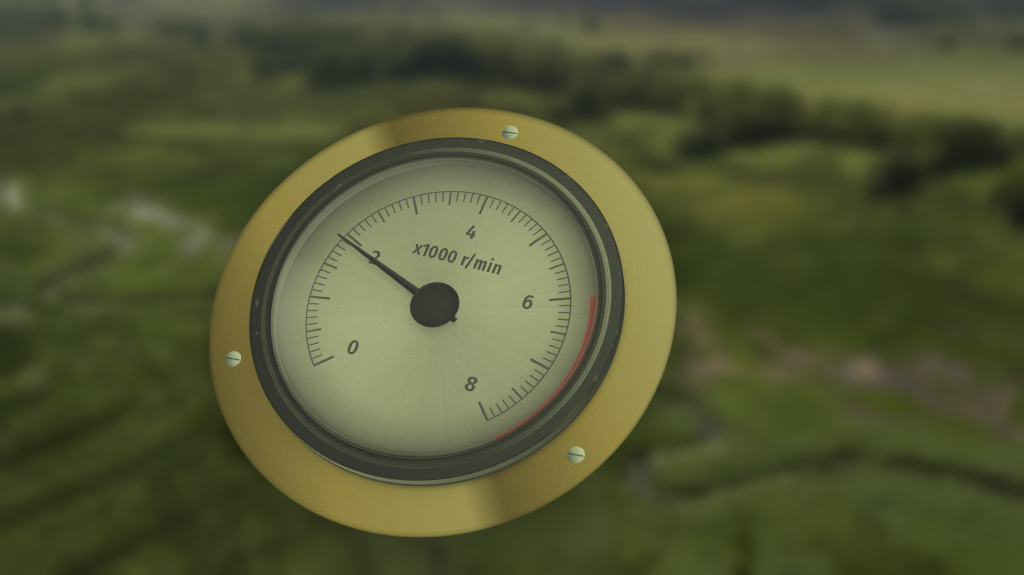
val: 1900 rpm
